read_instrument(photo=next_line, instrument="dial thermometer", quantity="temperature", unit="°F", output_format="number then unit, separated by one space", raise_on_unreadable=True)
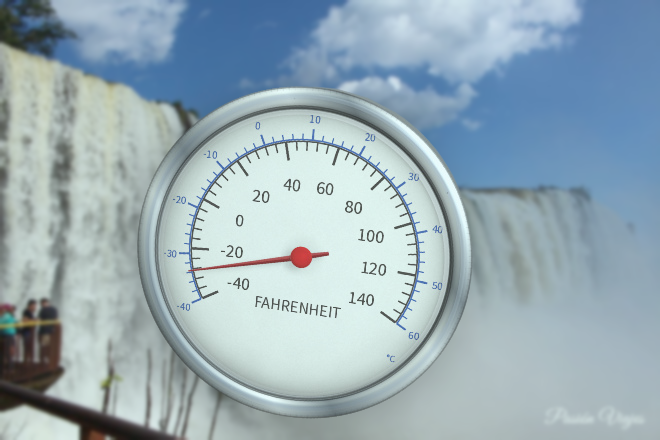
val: -28 °F
